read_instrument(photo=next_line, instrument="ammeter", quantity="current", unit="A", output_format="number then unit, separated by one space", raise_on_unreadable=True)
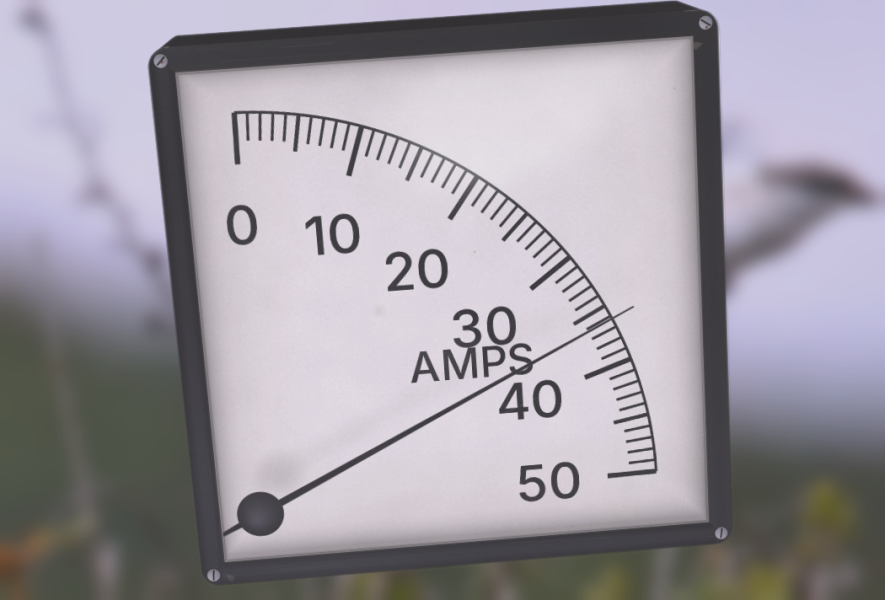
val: 36 A
